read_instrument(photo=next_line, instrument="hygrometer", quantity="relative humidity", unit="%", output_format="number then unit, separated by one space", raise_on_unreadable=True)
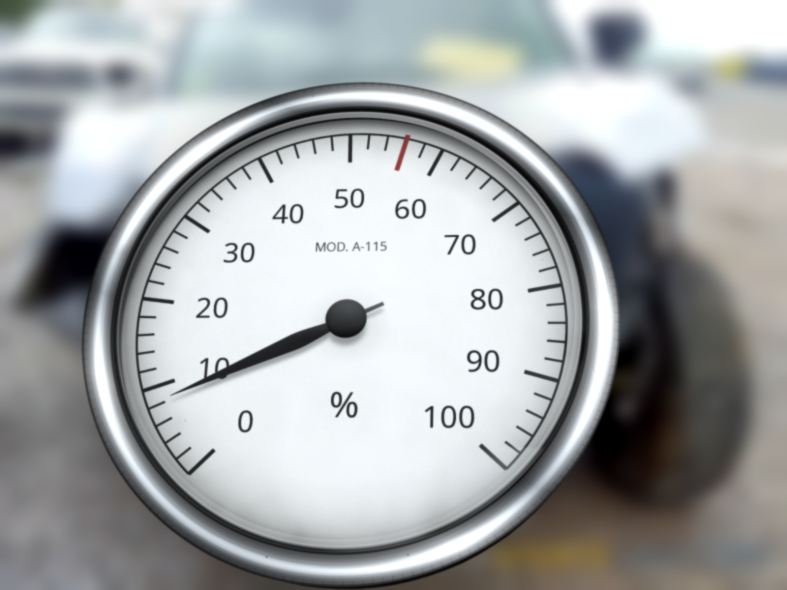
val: 8 %
